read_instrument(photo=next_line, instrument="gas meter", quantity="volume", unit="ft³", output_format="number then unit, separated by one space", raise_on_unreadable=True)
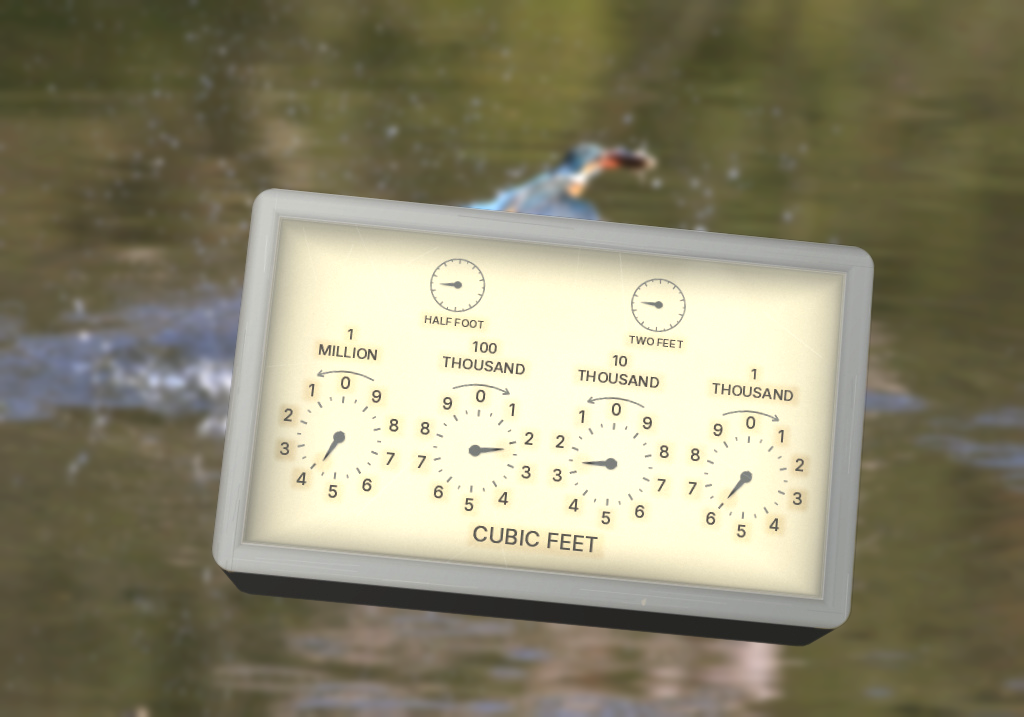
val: 422600 ft³
